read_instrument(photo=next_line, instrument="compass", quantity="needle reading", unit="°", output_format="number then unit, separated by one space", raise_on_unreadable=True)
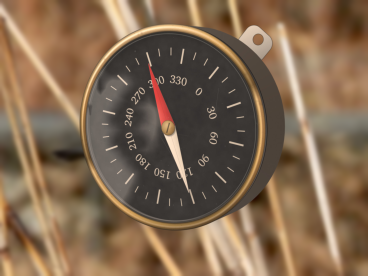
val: 300 °
